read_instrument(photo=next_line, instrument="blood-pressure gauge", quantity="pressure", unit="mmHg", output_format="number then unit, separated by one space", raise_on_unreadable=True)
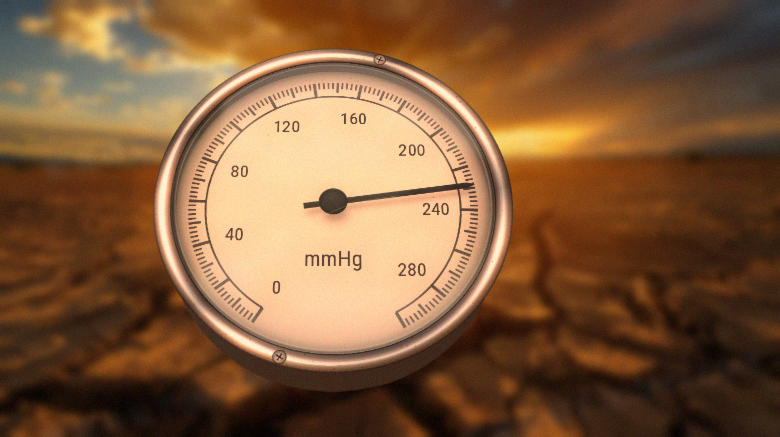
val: 230 mmHg
